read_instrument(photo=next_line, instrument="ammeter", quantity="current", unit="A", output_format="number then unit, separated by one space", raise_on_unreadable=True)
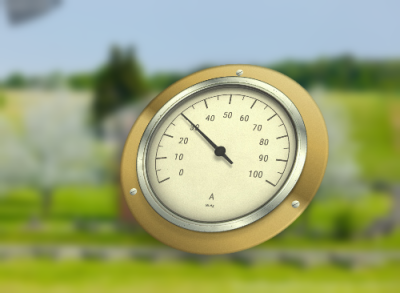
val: 30 A
